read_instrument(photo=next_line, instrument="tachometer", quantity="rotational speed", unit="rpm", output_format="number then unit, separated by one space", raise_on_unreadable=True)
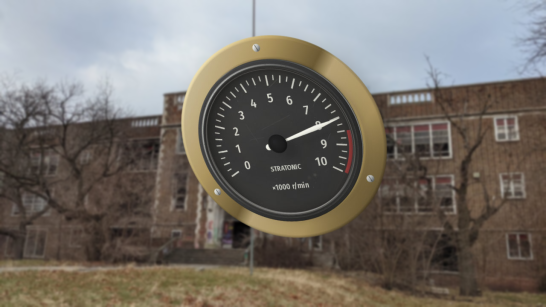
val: 8000 rpm
